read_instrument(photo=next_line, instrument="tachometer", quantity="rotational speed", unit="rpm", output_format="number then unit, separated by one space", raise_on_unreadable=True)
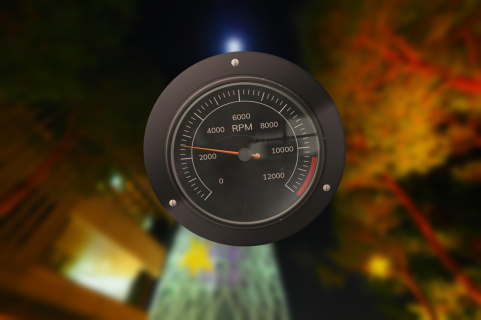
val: 2600 rpm
